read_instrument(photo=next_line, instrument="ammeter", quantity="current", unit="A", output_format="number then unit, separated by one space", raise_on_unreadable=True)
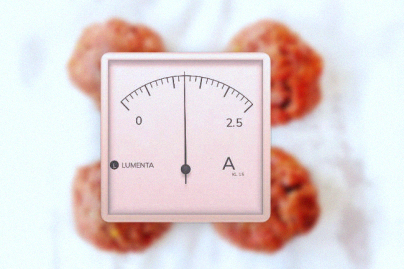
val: 1.2 A
